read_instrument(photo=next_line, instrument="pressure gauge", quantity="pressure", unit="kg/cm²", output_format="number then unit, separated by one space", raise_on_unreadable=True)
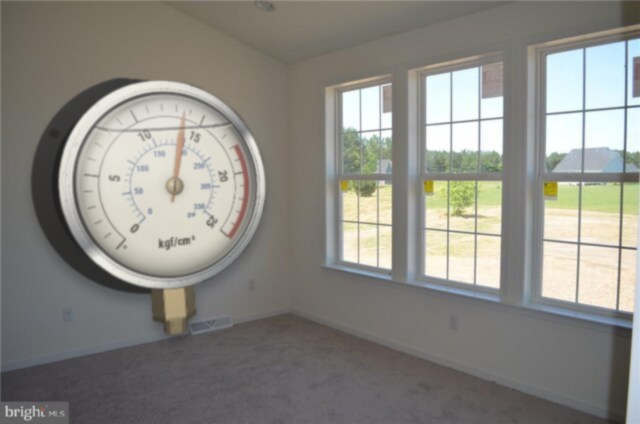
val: 13.5 kg/cm²
